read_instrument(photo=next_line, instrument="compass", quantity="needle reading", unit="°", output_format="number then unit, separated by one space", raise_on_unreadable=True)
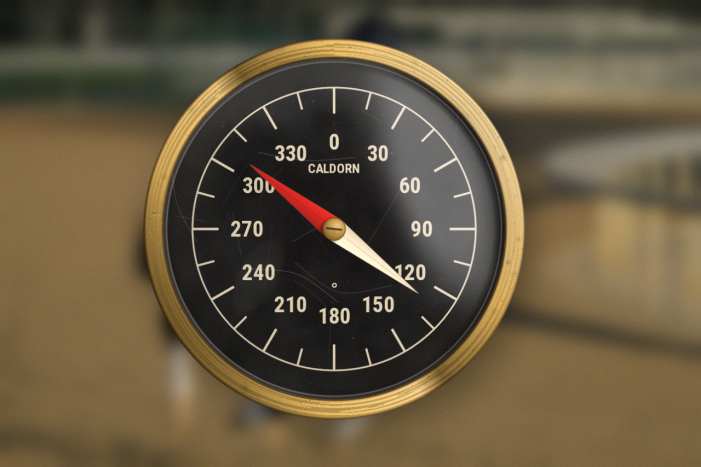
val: 307.5 °
